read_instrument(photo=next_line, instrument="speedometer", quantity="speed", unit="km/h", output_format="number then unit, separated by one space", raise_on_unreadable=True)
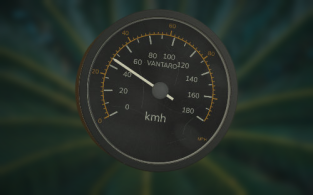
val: 45 km/h
